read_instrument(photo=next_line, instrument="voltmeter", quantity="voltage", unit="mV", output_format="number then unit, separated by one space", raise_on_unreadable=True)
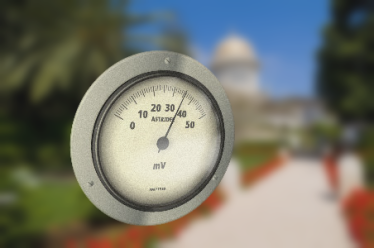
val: 35 mV
